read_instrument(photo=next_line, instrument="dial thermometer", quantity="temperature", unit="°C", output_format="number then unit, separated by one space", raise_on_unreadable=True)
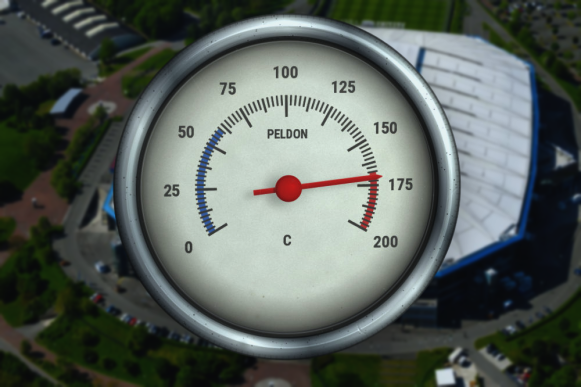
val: 170 °C
